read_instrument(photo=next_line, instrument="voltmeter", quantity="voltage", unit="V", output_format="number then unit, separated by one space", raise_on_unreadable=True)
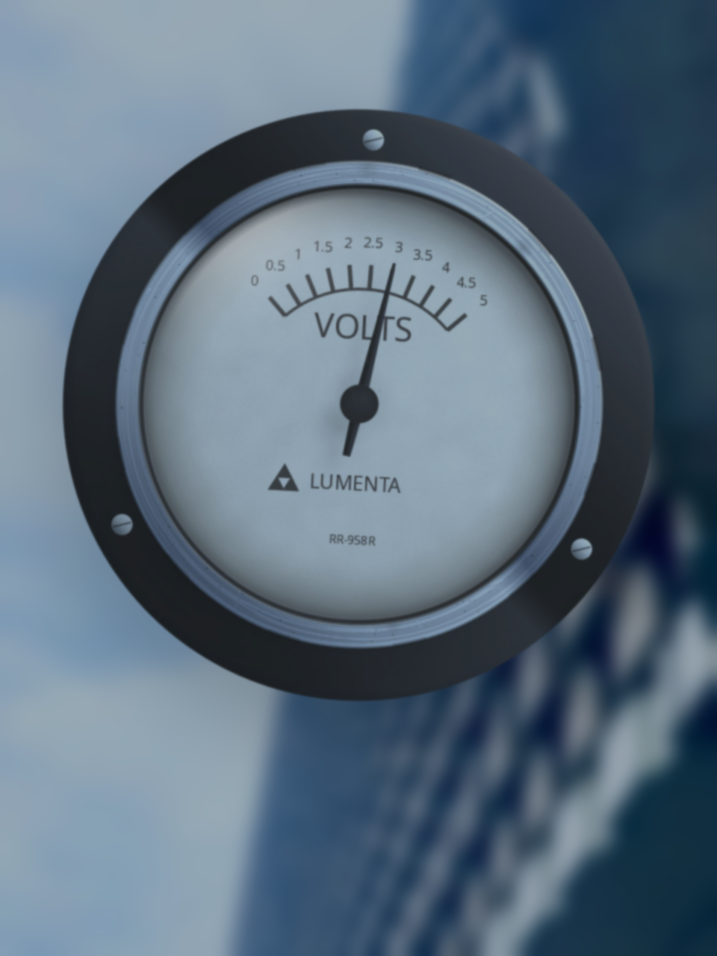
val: 3 V
